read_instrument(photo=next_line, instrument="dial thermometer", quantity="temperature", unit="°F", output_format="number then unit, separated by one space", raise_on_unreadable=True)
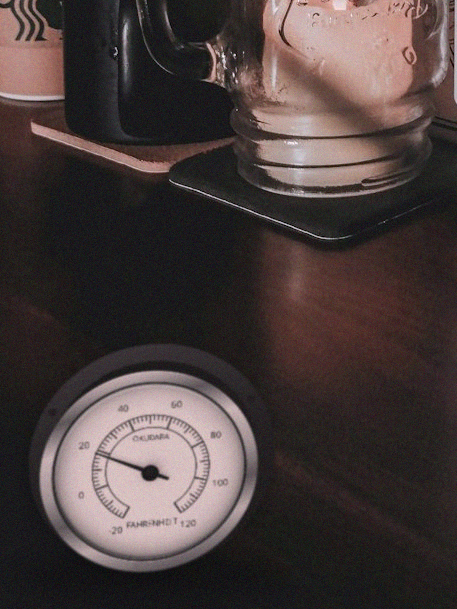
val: 20 °F
